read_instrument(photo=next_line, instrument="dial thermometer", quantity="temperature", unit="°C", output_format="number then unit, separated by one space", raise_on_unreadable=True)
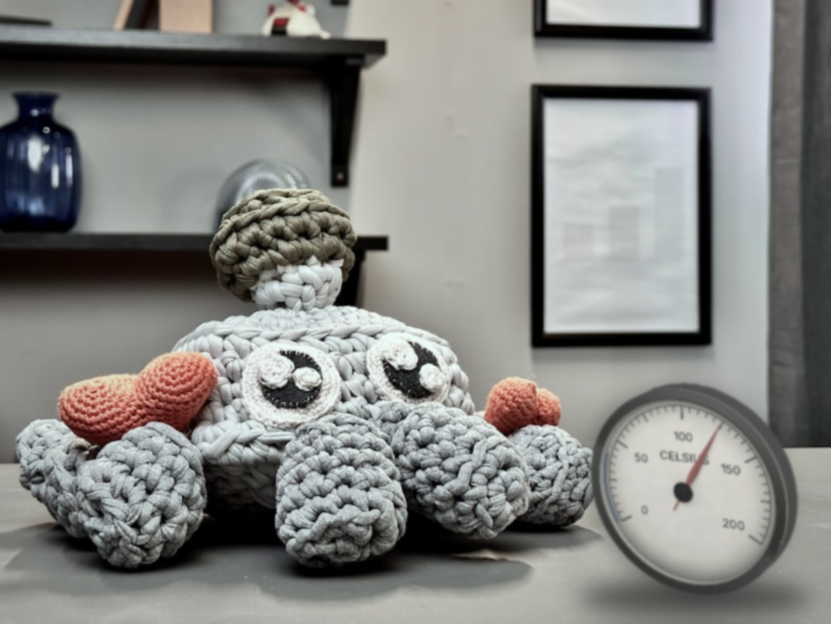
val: 125 °C
